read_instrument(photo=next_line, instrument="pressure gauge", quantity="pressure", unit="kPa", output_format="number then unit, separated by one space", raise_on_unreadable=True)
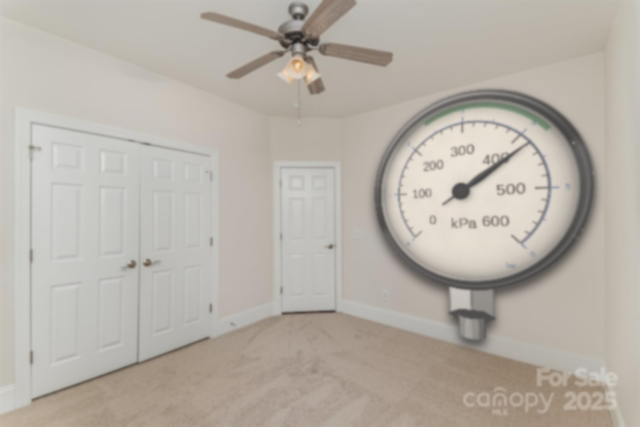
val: 420 kPa
